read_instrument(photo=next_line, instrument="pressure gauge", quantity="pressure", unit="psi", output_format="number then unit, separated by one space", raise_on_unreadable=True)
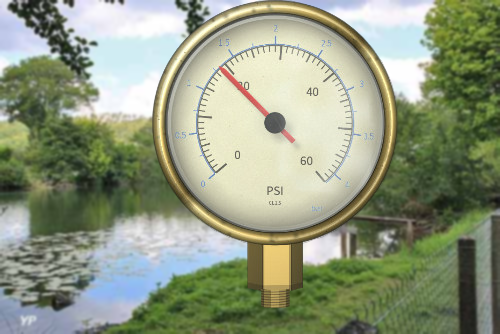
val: 19 psi
